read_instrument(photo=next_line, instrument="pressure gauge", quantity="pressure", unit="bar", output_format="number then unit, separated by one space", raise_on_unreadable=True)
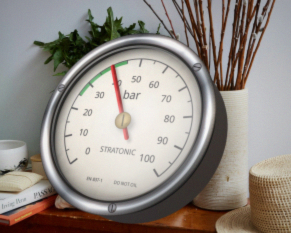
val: 40 bar
